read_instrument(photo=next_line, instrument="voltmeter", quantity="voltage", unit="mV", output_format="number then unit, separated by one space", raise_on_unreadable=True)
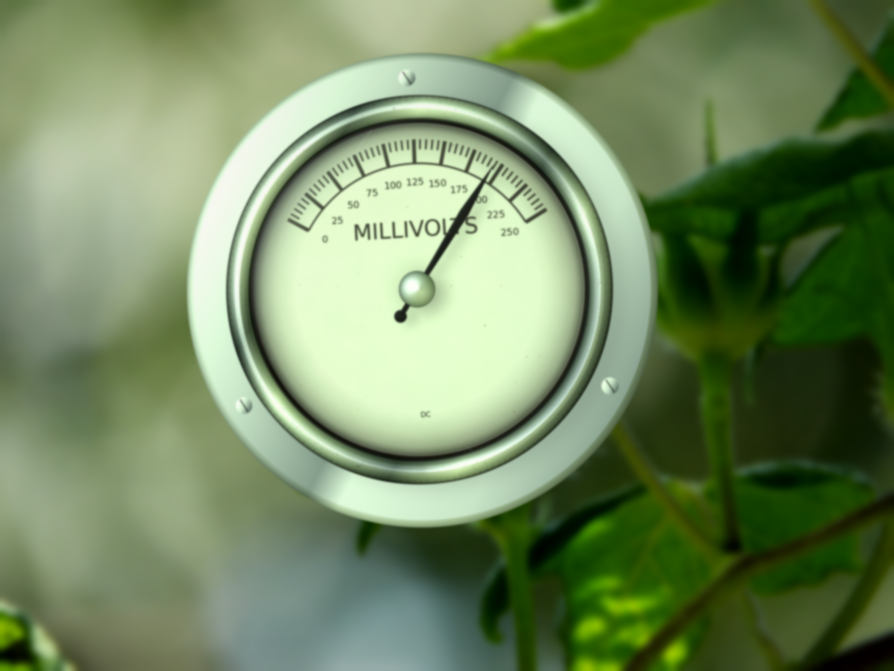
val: 195 mV
